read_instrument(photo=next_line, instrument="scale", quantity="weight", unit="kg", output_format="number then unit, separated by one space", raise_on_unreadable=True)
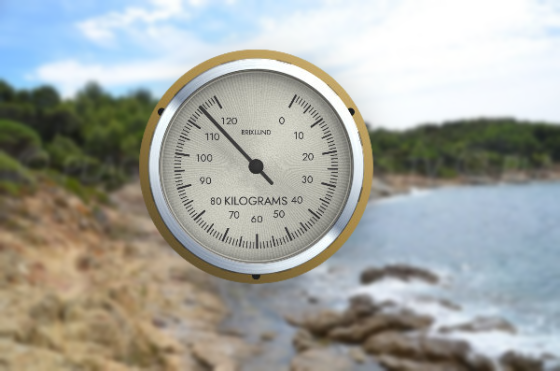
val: 115 kg
